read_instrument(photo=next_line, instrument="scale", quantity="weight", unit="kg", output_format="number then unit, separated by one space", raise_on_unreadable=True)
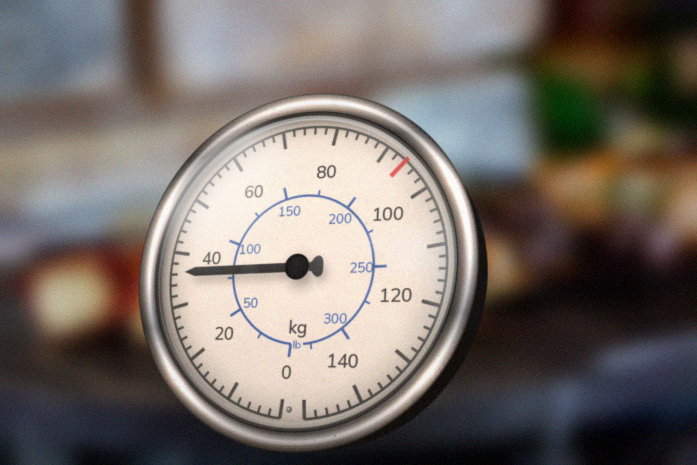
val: 36 kg
